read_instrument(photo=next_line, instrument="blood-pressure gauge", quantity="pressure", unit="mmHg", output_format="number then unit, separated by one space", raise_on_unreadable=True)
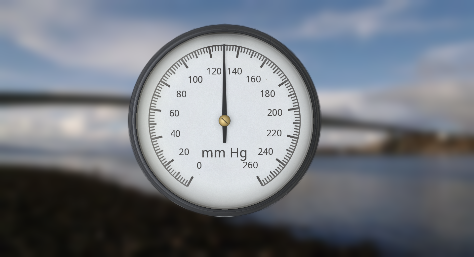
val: 130 mmHg
